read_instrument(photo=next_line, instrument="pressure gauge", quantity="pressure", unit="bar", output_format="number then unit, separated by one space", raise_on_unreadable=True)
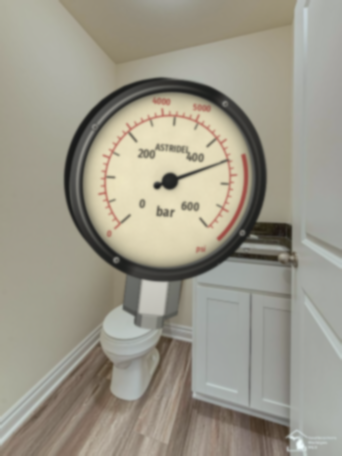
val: 450 bar
